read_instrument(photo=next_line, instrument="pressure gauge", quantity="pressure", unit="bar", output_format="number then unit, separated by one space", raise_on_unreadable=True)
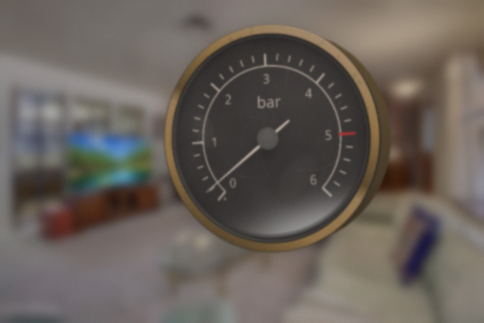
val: 0.2 bar
